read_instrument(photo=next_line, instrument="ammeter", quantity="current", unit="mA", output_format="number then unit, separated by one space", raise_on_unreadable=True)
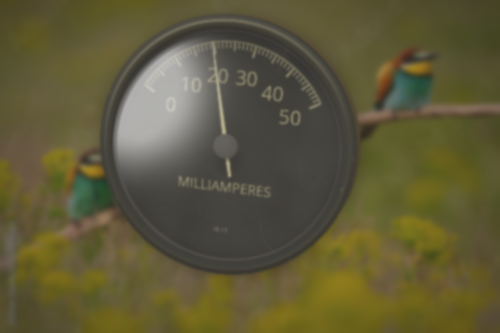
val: 20 mA
